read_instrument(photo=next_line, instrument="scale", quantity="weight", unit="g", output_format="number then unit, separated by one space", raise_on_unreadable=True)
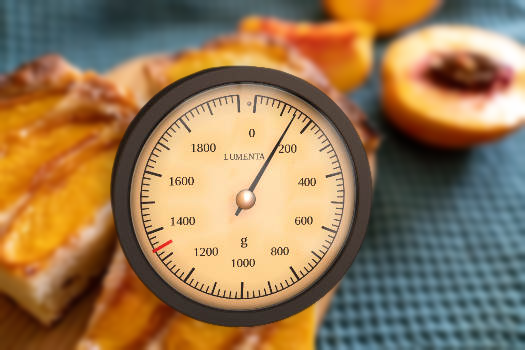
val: 140 g
